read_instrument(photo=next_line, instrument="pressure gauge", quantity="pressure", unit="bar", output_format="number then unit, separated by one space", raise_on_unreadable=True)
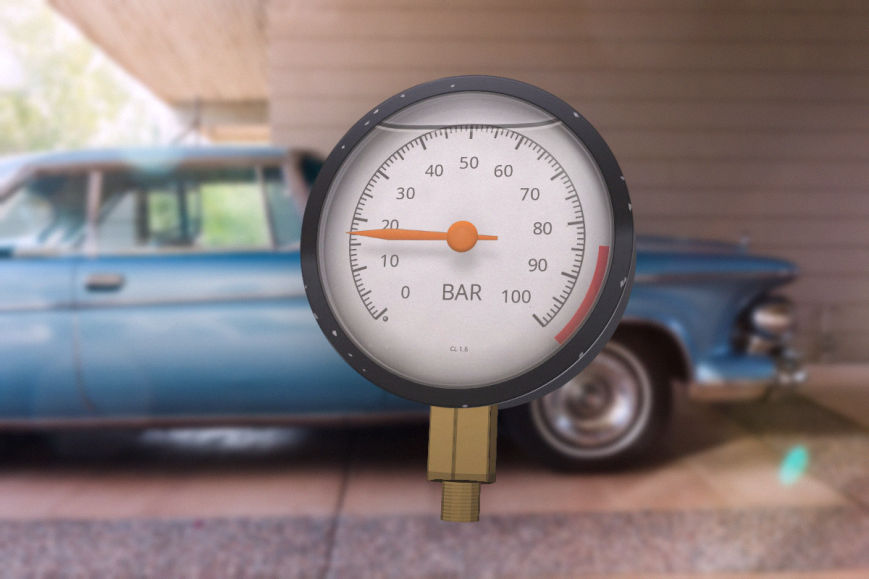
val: 17 bar
